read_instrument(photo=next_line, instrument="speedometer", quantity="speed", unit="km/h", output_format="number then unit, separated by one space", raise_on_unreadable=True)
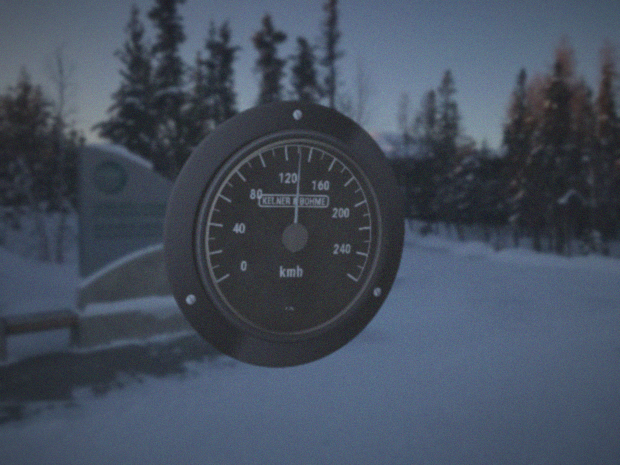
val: 130 km/h
